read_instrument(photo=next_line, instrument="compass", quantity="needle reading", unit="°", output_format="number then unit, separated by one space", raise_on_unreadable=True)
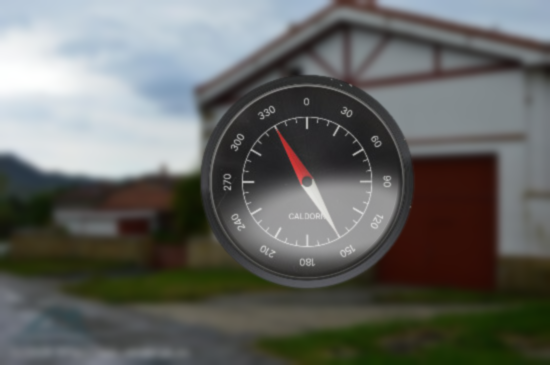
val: 330 °
